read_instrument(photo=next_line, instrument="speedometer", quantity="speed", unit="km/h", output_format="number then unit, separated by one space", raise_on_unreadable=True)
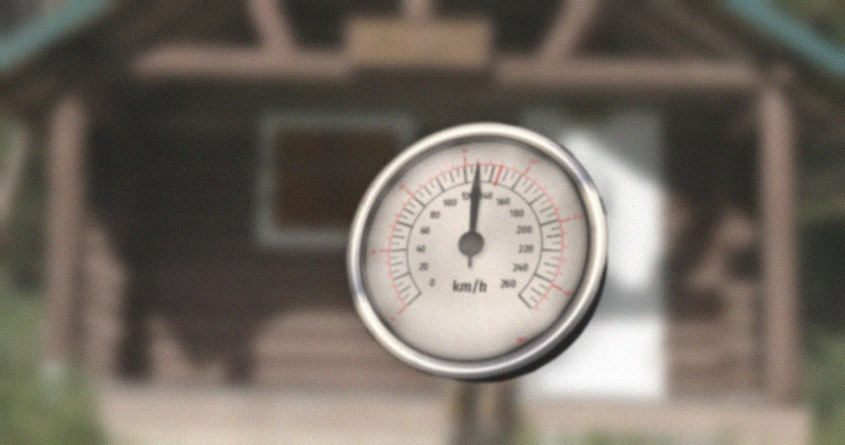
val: 130 km/h
